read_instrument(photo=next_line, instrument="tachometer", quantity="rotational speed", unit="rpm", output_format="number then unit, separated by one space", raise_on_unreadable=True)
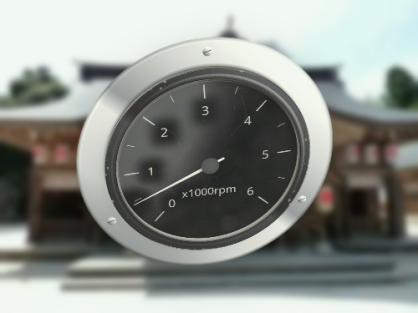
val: 500 rpm
